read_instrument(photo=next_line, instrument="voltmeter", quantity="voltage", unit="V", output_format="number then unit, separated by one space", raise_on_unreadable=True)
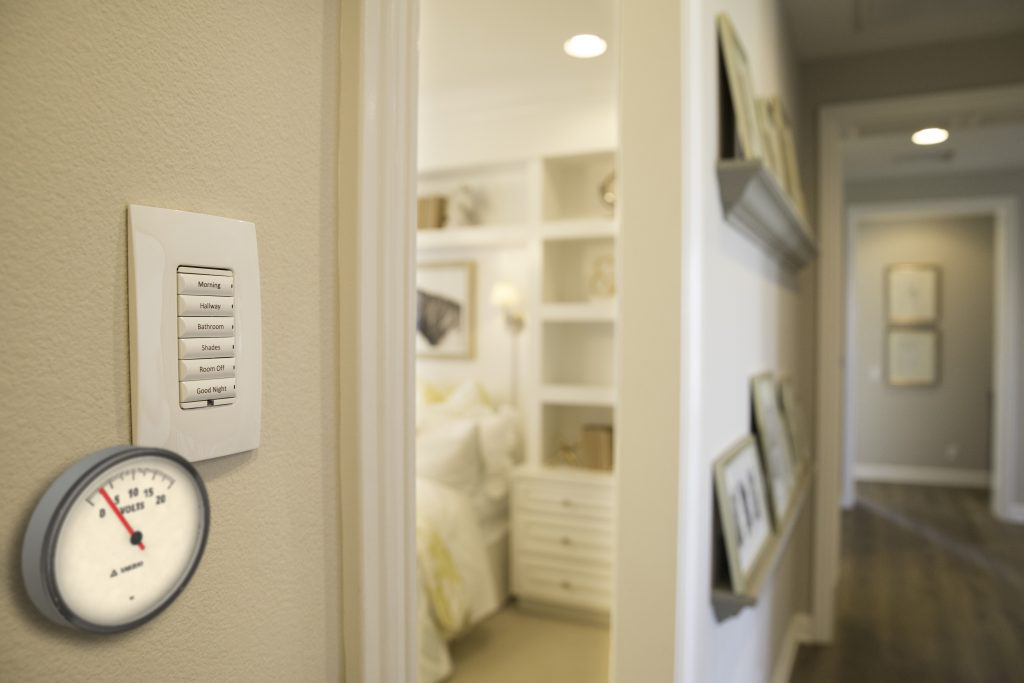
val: 2.5 V
